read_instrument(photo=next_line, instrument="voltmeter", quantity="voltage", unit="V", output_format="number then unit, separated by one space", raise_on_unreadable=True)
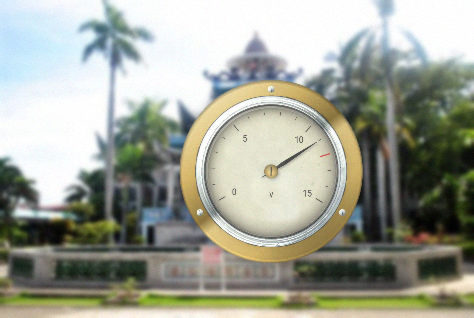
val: 11 V
